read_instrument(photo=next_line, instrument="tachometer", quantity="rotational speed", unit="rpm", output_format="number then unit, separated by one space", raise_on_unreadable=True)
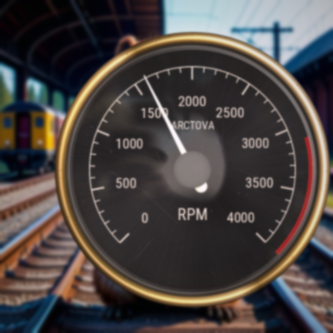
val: 1600 rpm
